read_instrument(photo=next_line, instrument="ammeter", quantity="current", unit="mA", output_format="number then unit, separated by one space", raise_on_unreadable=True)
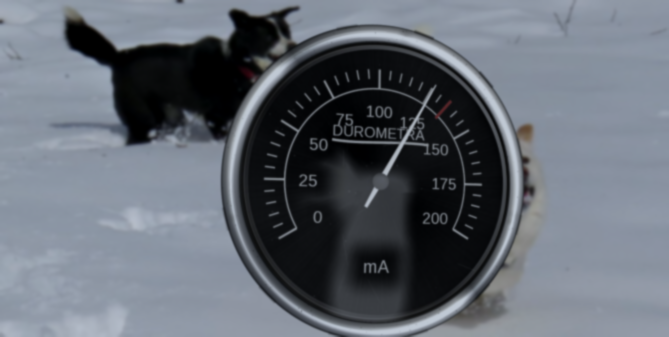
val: 125 mA
